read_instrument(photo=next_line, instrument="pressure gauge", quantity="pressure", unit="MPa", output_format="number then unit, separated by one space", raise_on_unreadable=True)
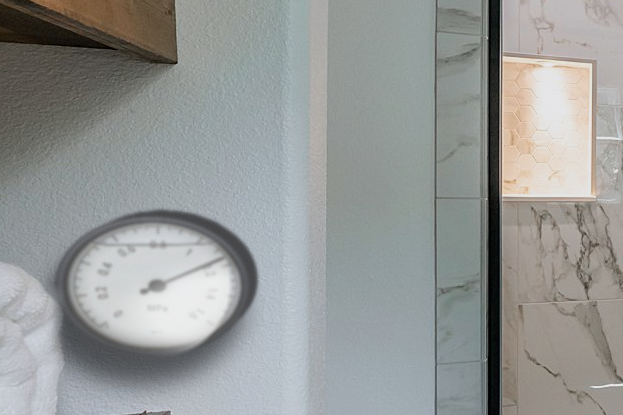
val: 1.15 MPa
